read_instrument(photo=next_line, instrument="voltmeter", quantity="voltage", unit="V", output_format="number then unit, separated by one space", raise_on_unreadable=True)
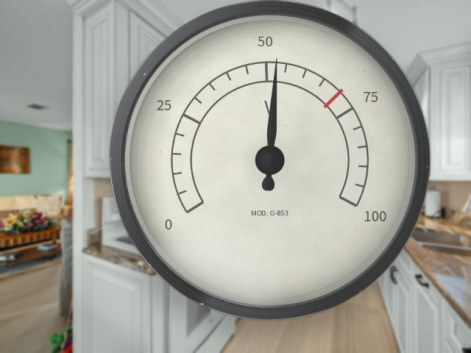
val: 52.5 V
